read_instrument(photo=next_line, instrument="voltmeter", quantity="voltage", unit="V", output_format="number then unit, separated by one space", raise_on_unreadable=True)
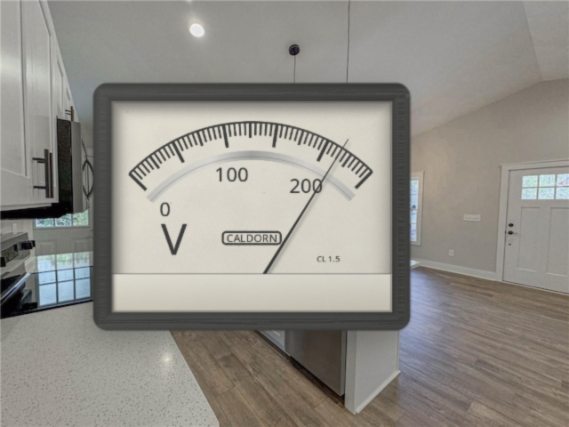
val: 215 V
